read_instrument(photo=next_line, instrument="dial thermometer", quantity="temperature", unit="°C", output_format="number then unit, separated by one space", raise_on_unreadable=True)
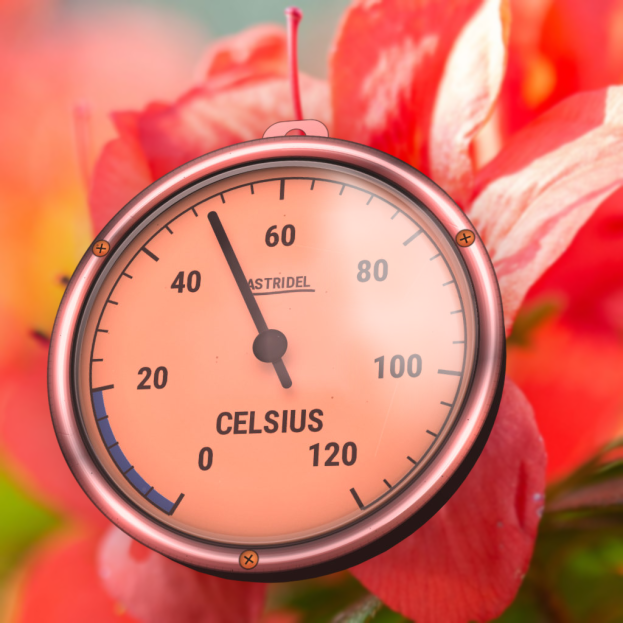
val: 50 °C
